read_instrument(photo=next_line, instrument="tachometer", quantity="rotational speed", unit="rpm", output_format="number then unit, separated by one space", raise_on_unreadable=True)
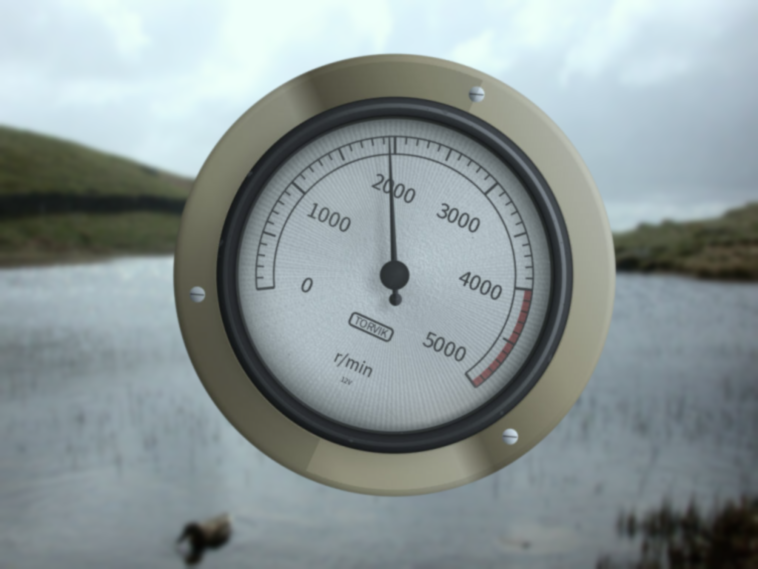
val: 1950 rpm
